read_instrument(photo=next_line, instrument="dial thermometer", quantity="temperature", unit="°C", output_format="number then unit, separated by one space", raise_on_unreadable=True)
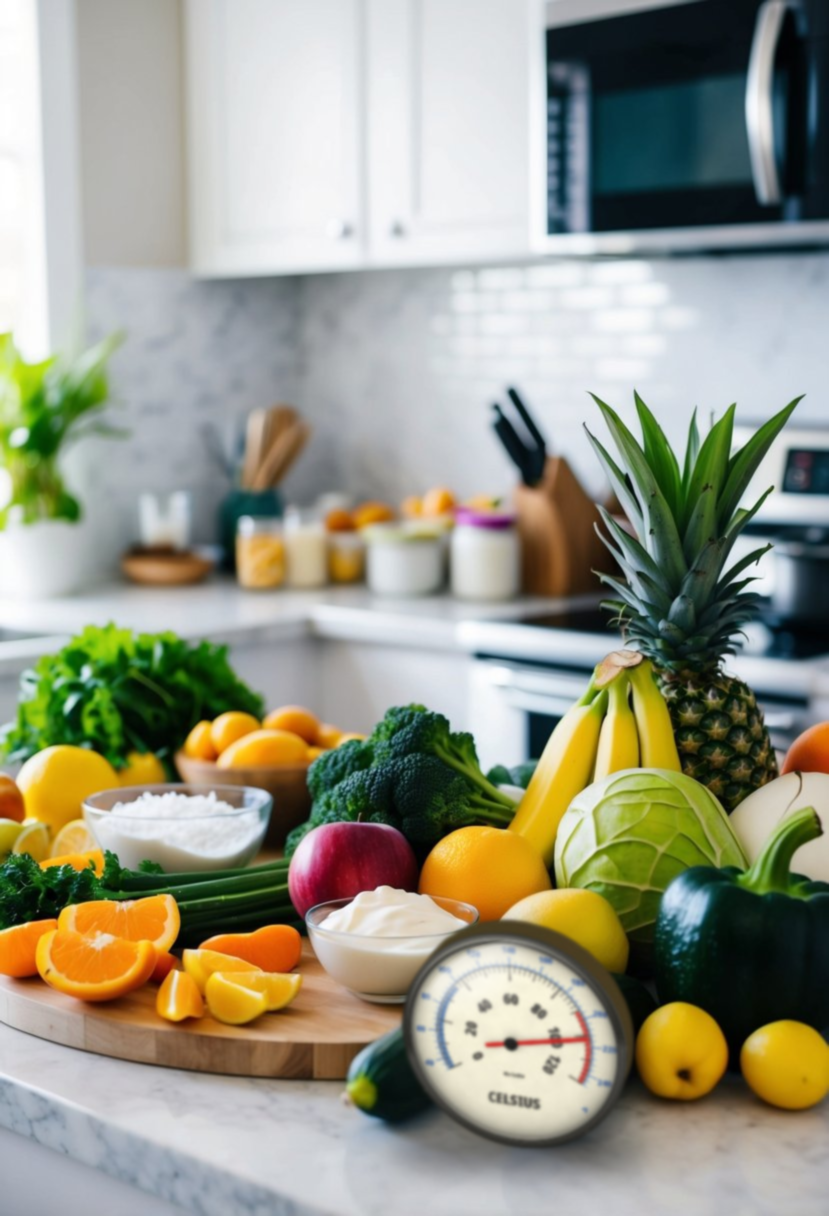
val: 100 °C
